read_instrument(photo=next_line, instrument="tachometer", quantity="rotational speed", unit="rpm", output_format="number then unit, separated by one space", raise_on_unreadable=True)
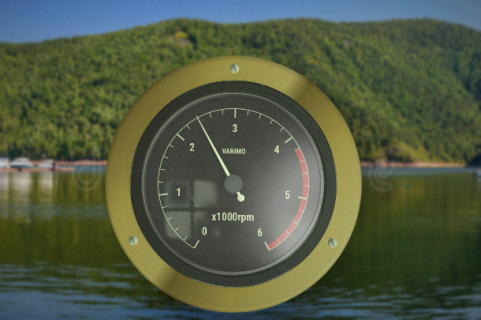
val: 2400 rpm
